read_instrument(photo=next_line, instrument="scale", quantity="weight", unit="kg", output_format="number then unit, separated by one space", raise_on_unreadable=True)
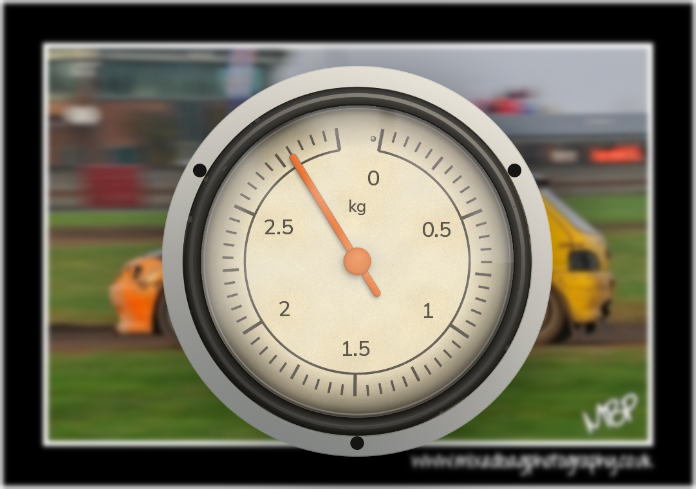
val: 2.8 kg
